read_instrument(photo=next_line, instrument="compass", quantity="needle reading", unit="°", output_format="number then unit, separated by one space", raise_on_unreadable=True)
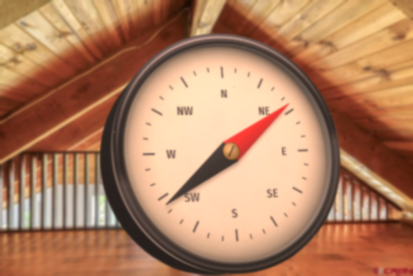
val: 55 °
